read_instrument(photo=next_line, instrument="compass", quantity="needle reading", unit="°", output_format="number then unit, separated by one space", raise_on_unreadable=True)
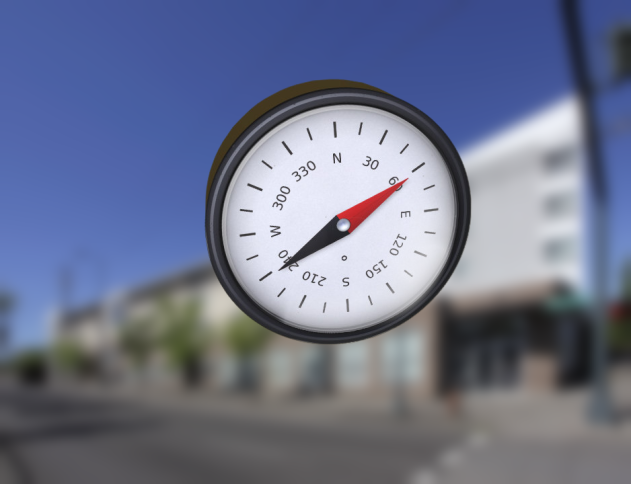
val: 60 °
